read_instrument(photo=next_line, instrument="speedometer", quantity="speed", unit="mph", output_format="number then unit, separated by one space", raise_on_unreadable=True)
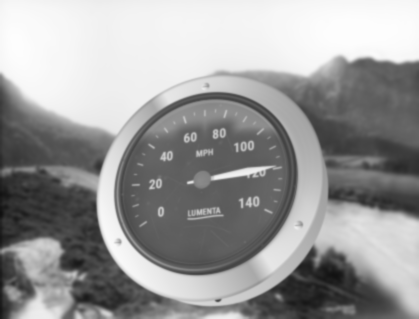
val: 120 mph
